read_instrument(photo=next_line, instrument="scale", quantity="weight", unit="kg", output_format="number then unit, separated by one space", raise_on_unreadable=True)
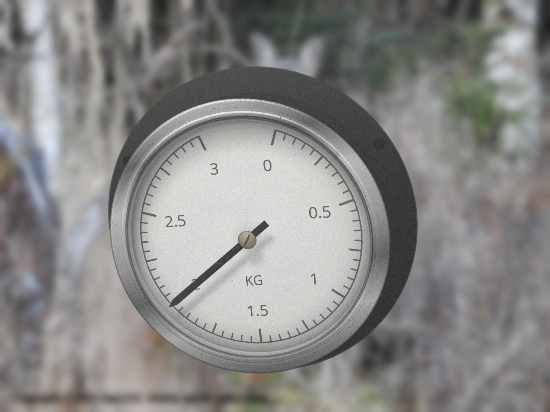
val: 2 kg
